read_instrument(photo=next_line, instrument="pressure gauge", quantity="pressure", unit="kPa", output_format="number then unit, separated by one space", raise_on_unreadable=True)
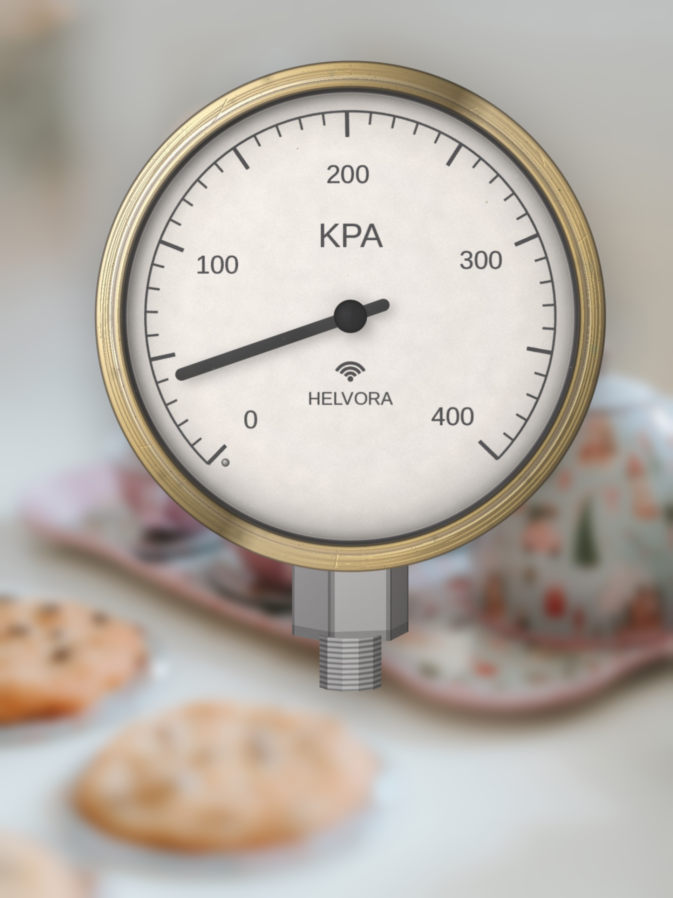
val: 40 kPa
